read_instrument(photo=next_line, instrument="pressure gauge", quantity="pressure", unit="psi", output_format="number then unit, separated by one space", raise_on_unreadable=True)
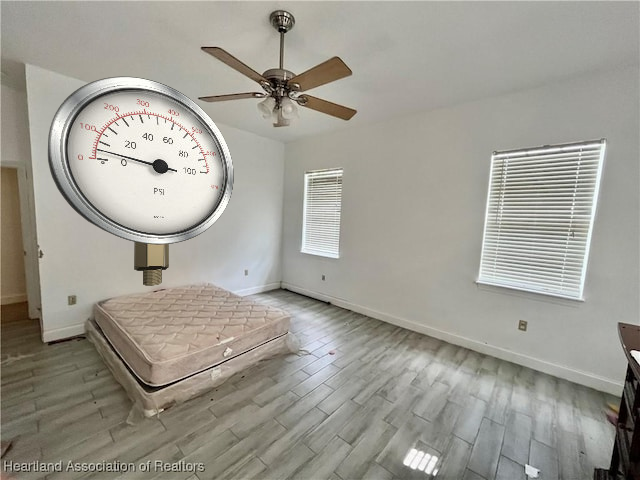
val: 5 psi
